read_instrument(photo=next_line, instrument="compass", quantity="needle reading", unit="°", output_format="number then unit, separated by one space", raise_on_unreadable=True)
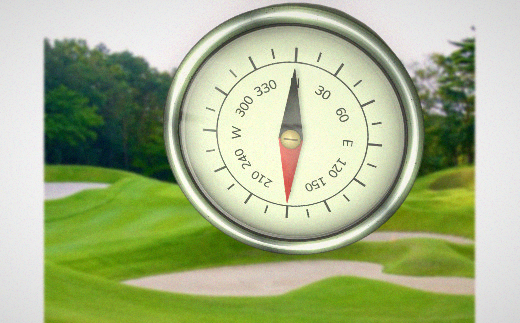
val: 180 °
